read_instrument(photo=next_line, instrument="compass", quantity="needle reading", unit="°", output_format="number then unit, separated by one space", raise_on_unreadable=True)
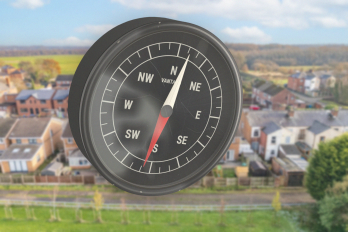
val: 190 °
